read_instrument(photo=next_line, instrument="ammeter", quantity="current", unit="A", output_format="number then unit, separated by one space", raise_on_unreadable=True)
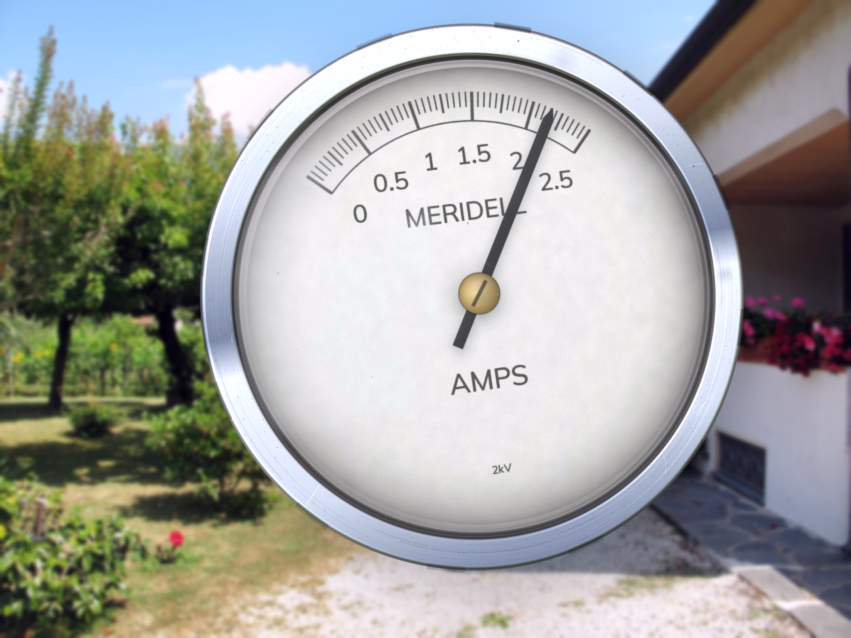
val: 2.15 A
